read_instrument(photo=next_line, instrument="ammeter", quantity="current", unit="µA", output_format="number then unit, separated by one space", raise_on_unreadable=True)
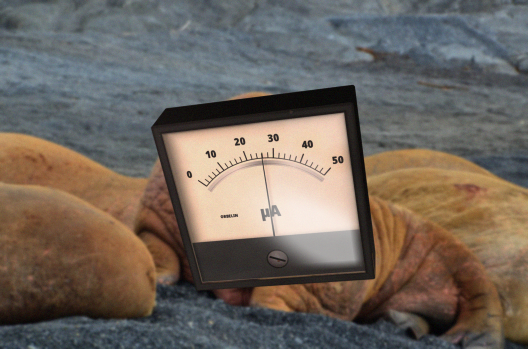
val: 26 µA
